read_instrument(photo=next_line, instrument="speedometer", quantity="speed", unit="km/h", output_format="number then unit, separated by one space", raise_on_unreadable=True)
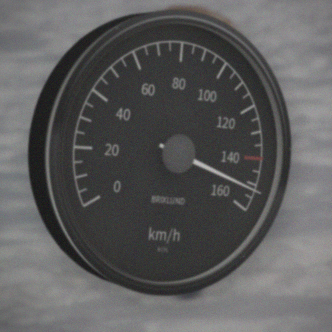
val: 152.5 km/h
